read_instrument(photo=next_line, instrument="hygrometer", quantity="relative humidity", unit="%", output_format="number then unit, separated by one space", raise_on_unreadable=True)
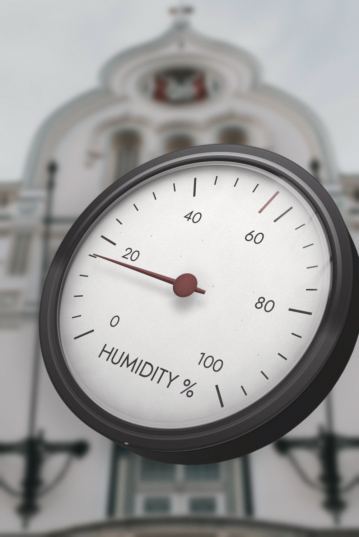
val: 16 %
